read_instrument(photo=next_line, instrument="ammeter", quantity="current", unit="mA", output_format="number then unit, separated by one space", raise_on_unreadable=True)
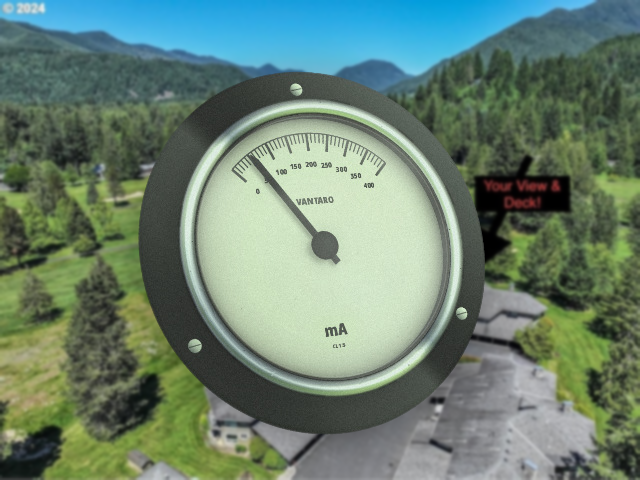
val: 50 mA
